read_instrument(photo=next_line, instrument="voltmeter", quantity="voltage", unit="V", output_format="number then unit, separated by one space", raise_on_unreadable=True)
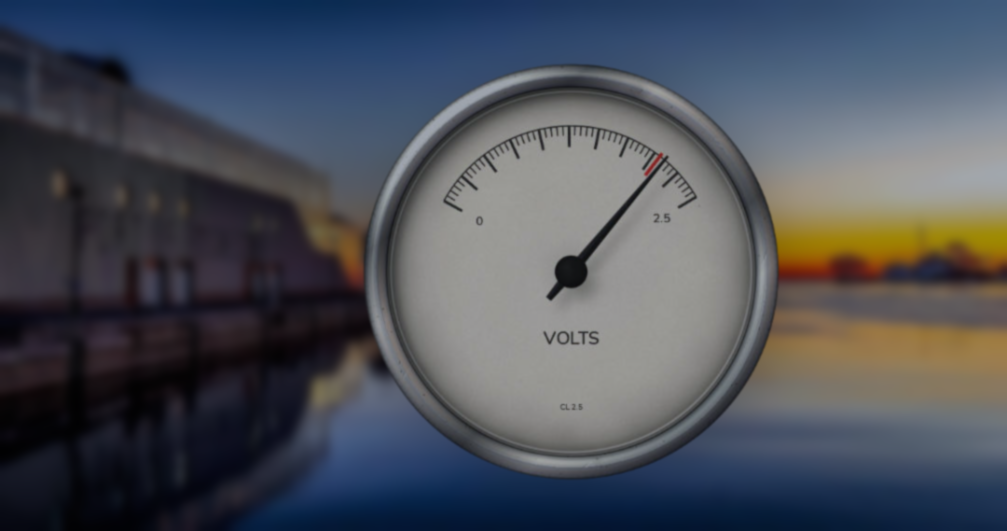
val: 2.1 V
